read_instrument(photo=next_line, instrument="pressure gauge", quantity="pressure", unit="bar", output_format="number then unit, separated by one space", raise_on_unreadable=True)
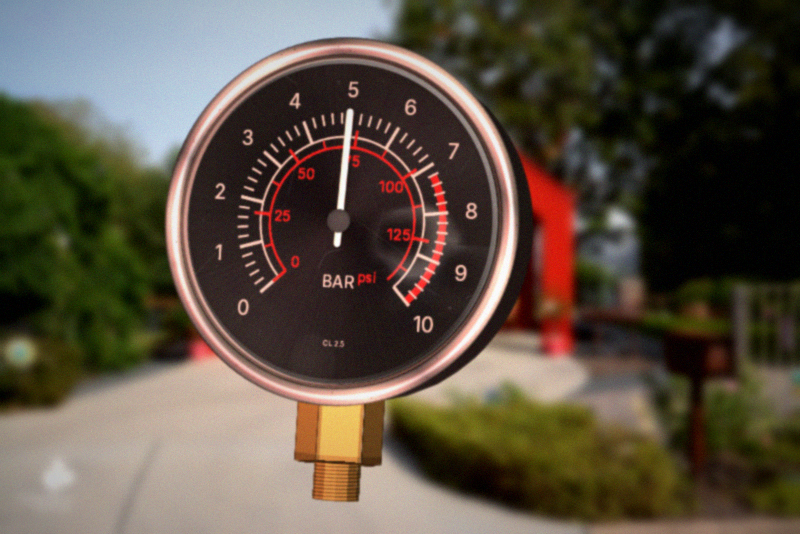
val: 5 bar
